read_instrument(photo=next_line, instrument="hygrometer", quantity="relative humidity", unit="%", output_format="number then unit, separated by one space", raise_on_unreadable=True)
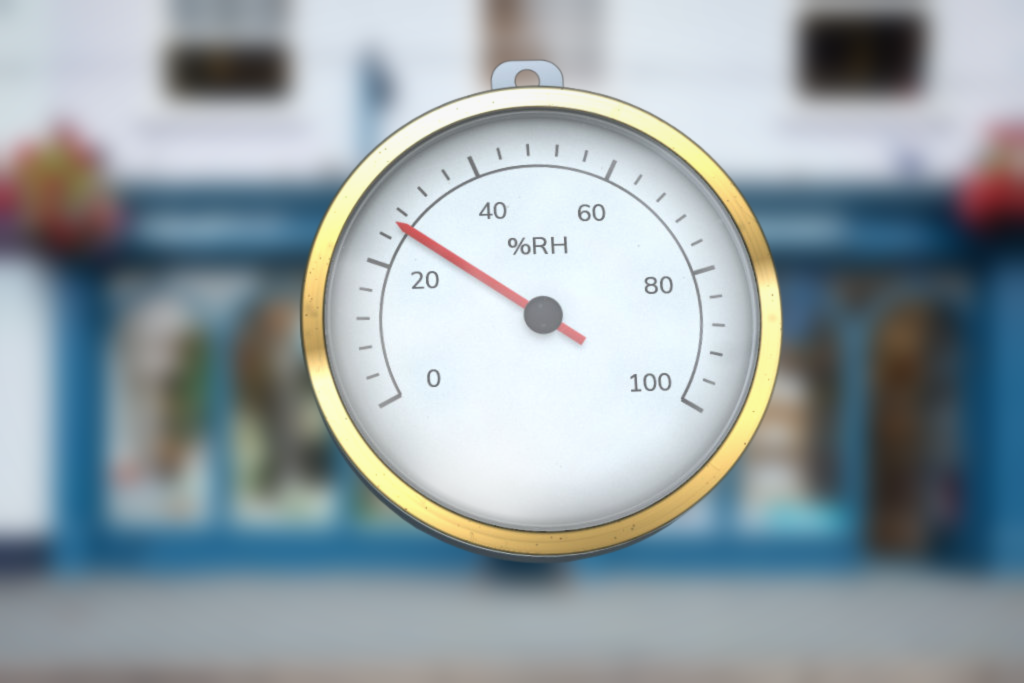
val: 26 %
